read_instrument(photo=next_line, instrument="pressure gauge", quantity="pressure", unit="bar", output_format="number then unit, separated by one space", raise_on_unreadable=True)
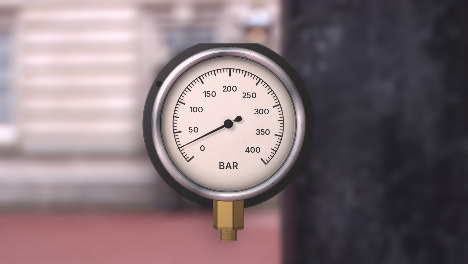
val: 25 bar
